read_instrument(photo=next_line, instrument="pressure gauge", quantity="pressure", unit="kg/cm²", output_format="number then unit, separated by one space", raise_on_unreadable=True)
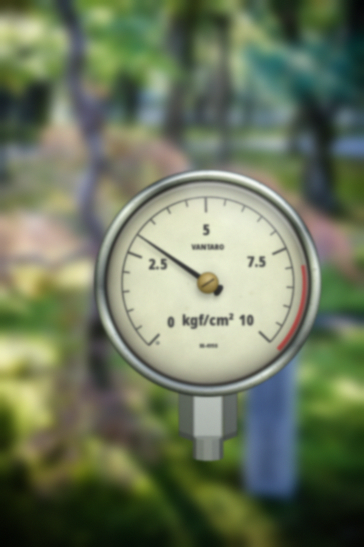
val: 3 kg/cm²
